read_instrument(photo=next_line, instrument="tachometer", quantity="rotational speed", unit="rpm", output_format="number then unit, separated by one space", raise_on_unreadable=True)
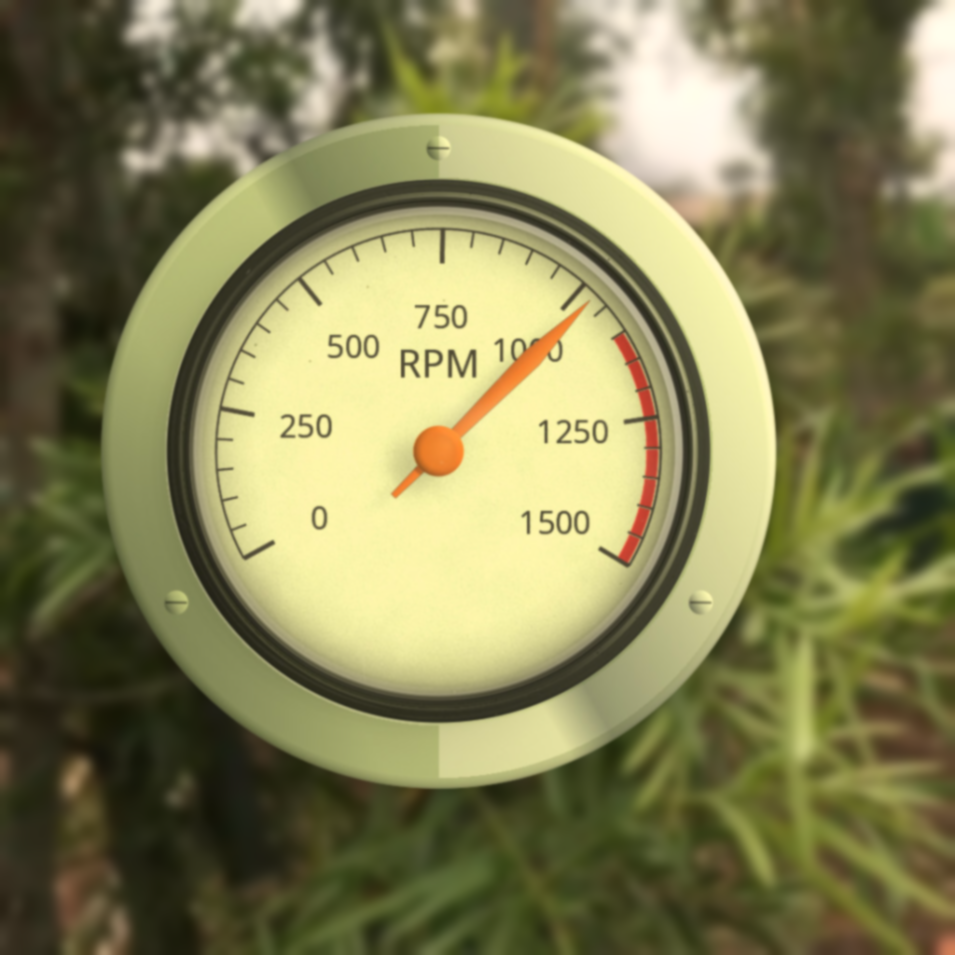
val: 1025 rpm
